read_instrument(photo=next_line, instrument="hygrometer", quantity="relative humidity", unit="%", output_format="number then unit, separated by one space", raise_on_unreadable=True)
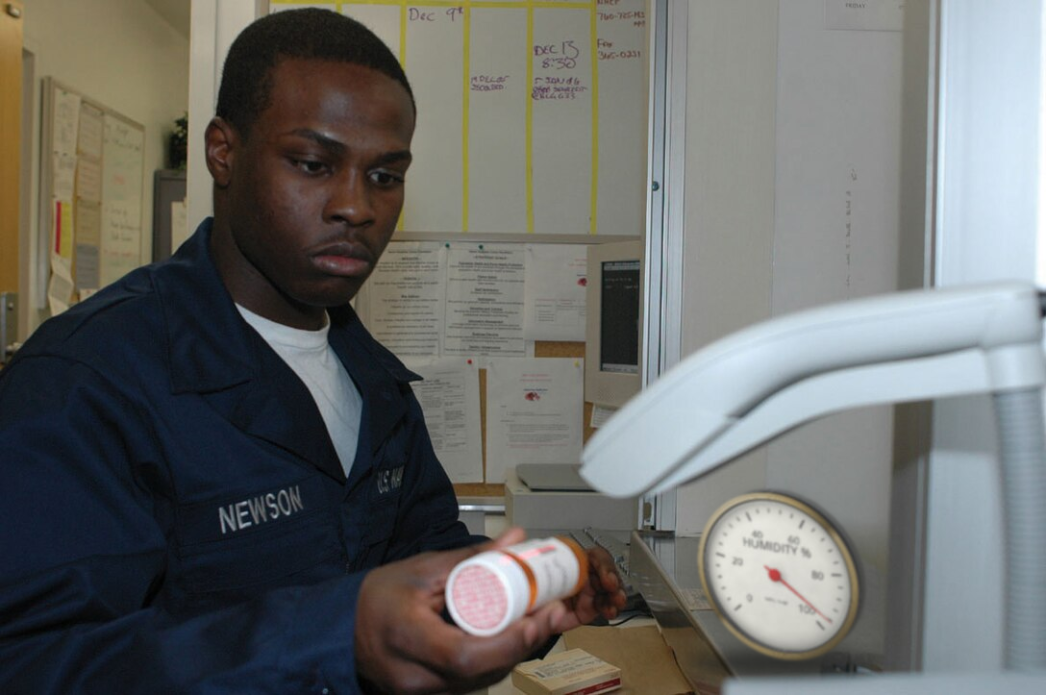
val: 96 %
